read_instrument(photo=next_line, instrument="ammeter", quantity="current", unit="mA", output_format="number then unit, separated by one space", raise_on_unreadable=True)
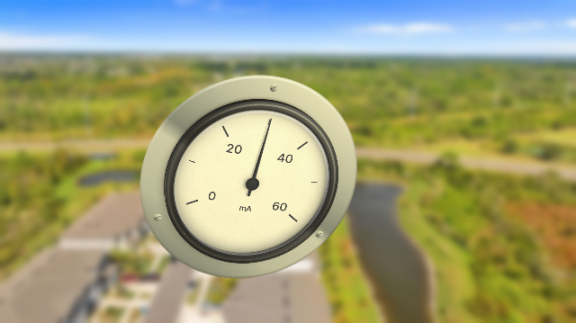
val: 30 mA
